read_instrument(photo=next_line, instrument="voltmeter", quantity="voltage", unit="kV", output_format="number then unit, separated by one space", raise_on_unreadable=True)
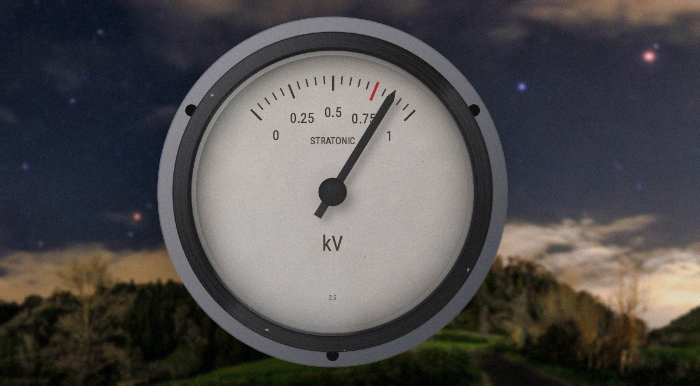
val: 0.85 kV
